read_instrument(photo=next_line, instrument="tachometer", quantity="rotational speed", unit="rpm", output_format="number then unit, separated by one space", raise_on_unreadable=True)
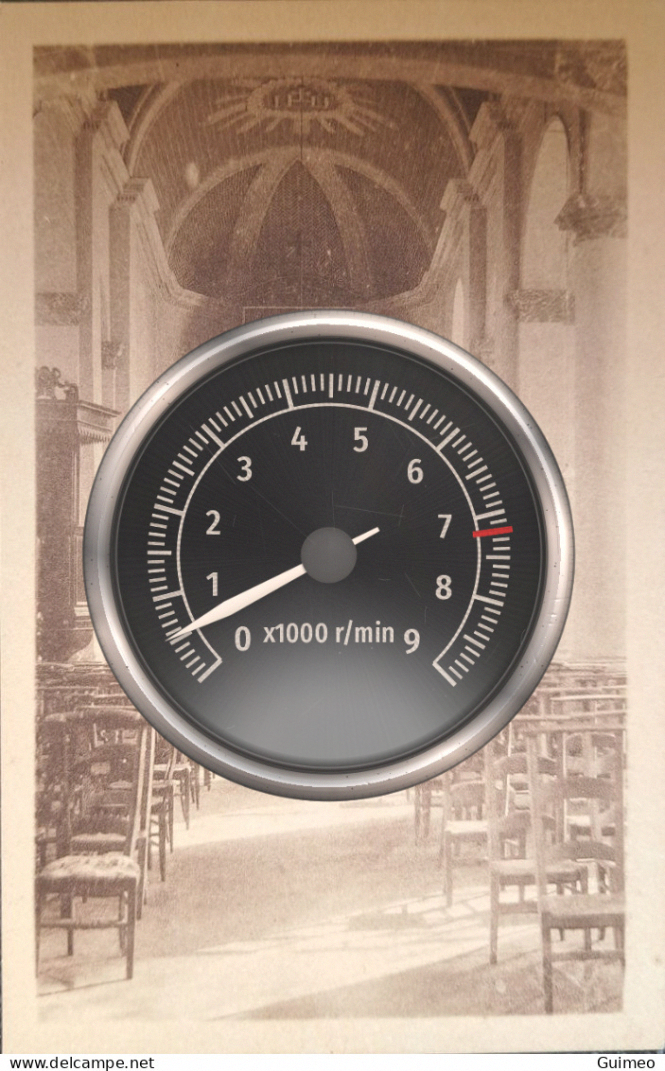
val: 550 rpm
